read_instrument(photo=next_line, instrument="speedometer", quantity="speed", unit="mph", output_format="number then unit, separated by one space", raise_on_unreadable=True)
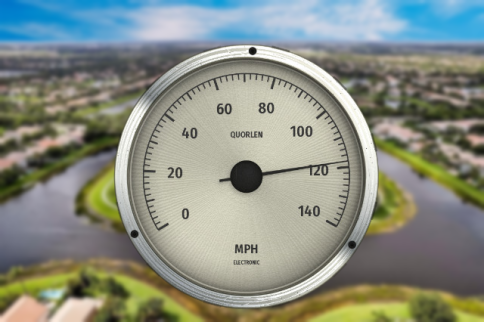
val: 118 mph
